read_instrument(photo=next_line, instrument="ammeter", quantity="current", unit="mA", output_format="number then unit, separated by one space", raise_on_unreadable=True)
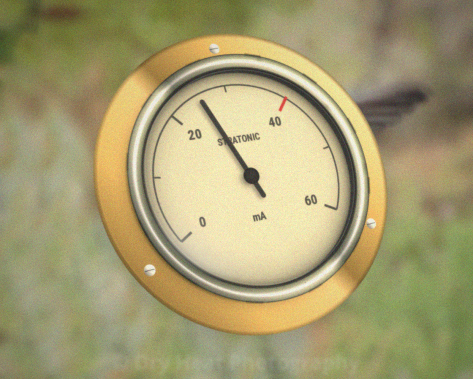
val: 25 mA
